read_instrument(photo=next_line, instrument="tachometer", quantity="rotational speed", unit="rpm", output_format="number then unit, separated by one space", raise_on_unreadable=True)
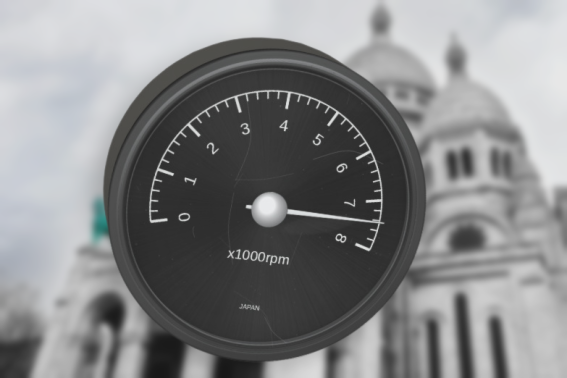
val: 7400 rpm
